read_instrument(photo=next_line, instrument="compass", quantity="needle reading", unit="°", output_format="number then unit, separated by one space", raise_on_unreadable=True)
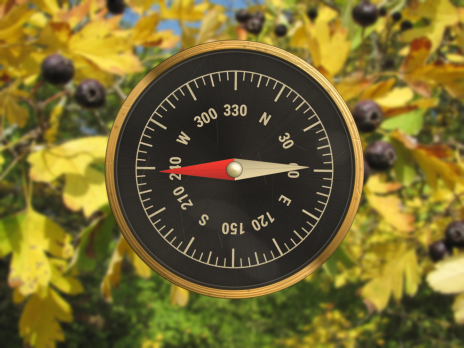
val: 237.5 °
